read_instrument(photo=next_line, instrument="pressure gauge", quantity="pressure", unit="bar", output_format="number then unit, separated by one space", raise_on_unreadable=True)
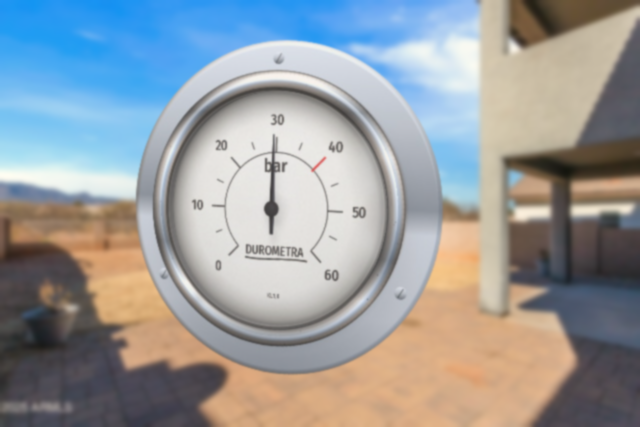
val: 30 bar
